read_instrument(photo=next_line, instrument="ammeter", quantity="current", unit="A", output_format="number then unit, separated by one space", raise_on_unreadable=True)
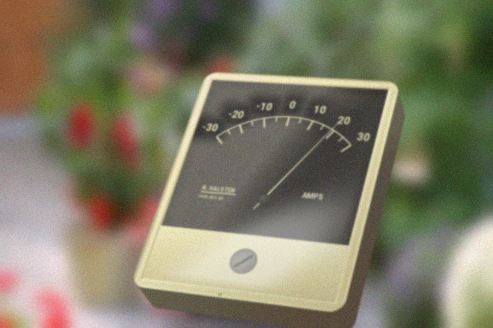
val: 20 A
